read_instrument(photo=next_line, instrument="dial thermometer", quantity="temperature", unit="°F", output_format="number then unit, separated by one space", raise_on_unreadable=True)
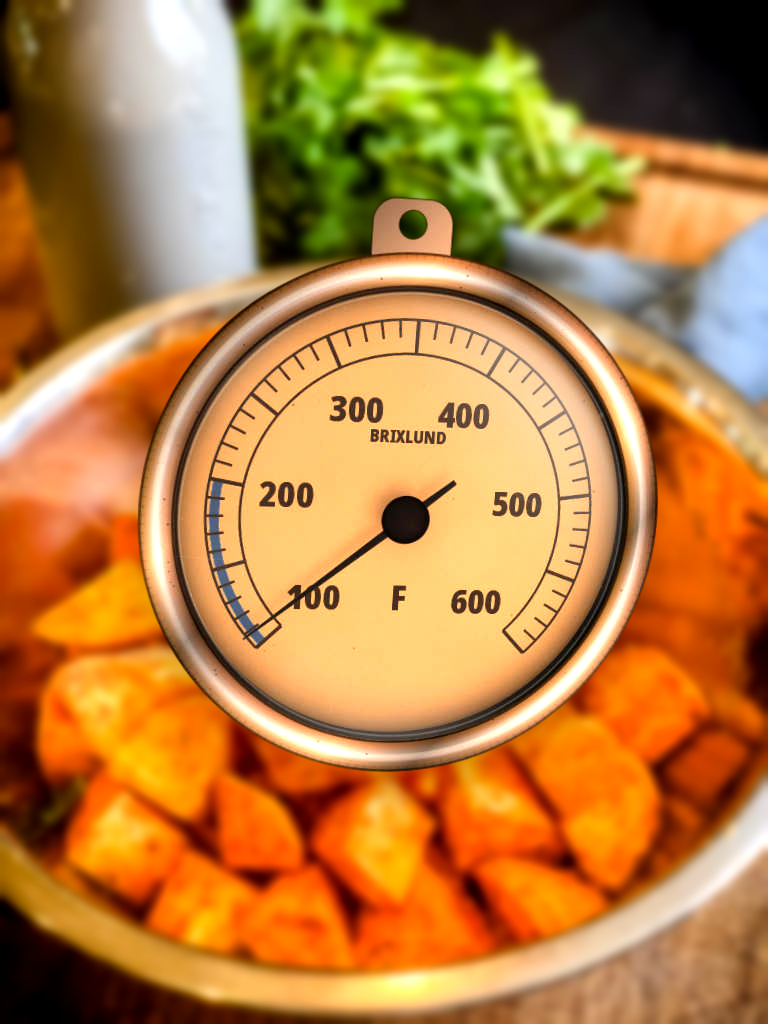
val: 110 °F
